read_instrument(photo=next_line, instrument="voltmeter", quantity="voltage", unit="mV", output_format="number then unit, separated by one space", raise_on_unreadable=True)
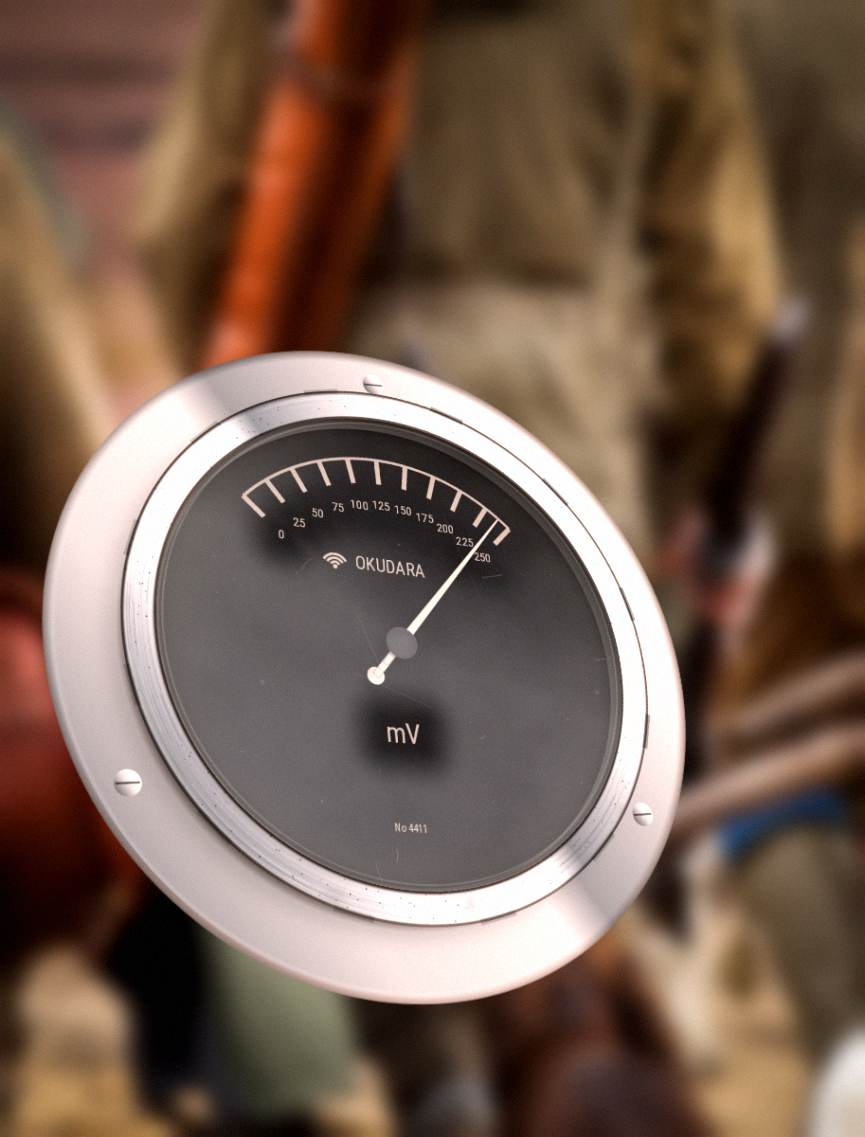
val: 237.5 mV
